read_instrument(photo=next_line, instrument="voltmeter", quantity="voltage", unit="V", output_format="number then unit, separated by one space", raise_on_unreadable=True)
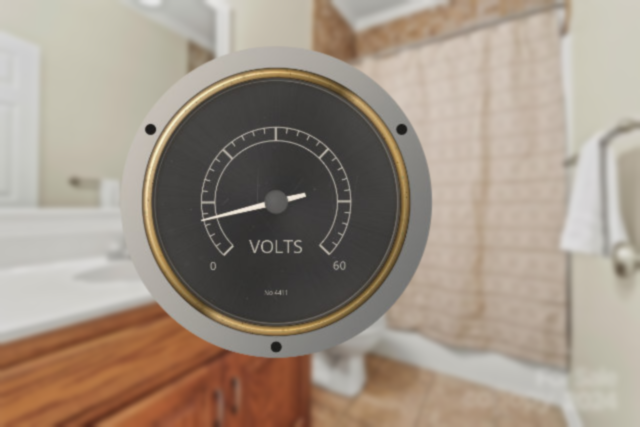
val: 7 V
